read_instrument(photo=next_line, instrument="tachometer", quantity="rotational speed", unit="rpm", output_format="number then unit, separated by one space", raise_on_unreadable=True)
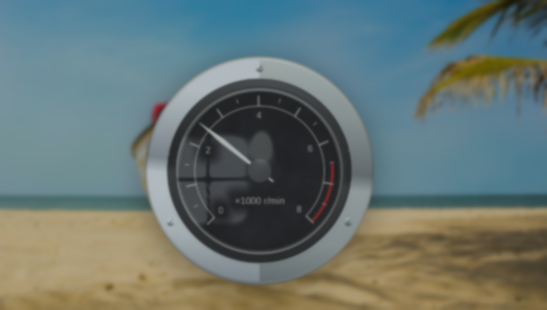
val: 2500 rpm
